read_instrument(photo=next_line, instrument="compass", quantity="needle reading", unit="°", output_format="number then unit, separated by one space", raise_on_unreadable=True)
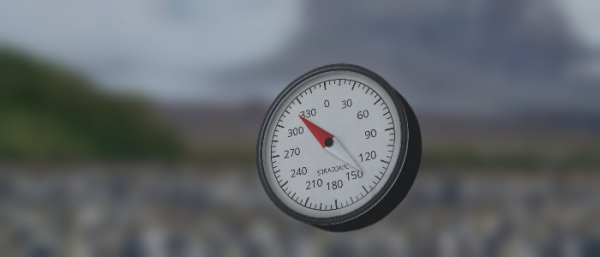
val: 320 °
